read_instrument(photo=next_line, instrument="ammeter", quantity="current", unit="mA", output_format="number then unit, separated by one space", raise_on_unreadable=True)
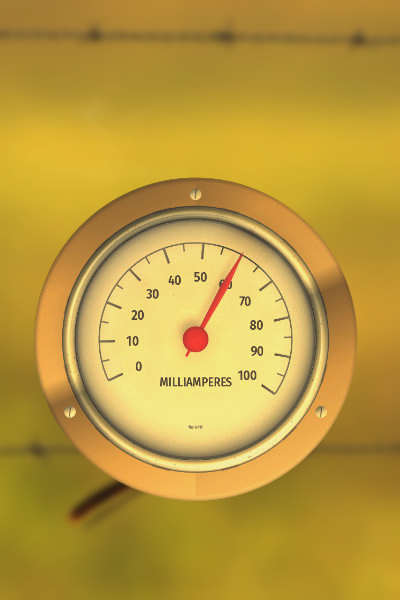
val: 60 mA
